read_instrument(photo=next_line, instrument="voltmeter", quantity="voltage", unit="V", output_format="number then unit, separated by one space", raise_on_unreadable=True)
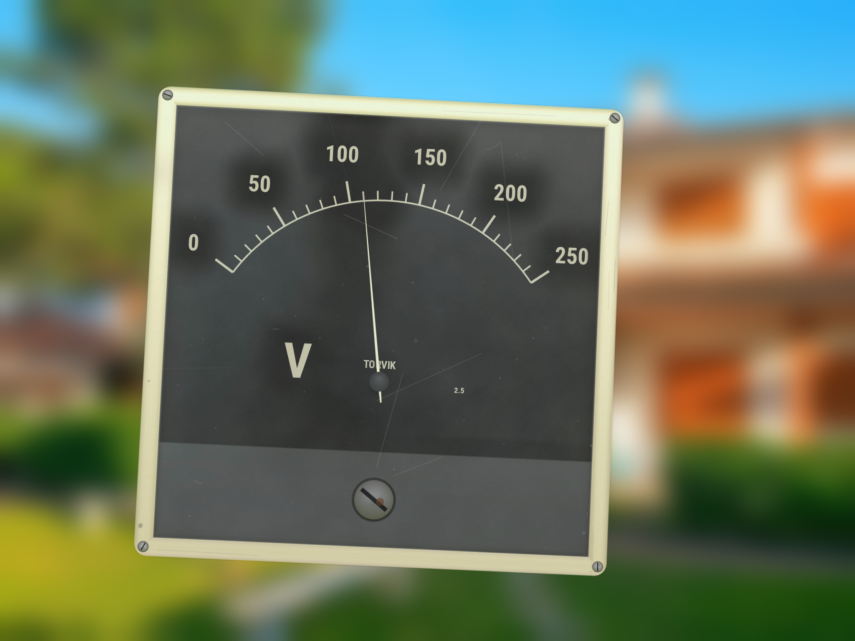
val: 110 V
